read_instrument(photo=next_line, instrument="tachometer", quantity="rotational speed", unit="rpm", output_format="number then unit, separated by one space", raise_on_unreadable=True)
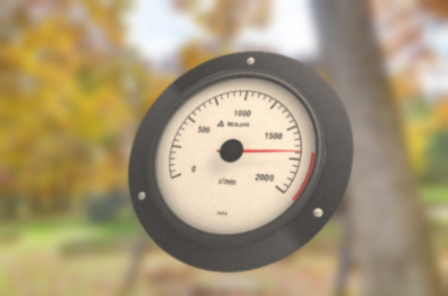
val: 1700 rpm
